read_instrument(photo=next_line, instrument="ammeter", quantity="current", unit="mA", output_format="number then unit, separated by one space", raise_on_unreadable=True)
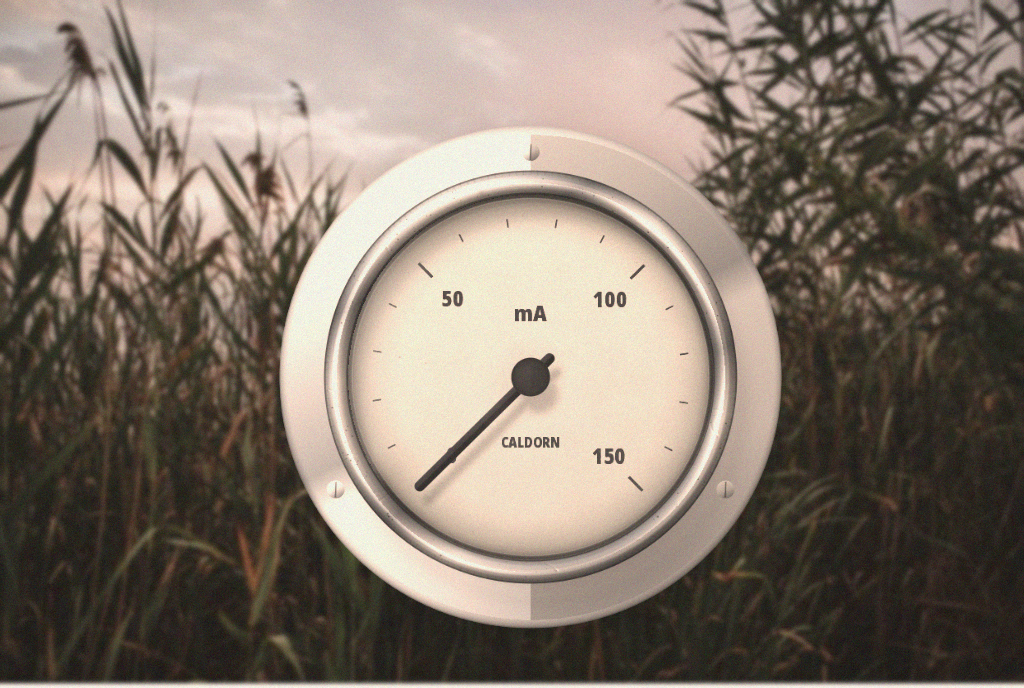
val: 0 mA
